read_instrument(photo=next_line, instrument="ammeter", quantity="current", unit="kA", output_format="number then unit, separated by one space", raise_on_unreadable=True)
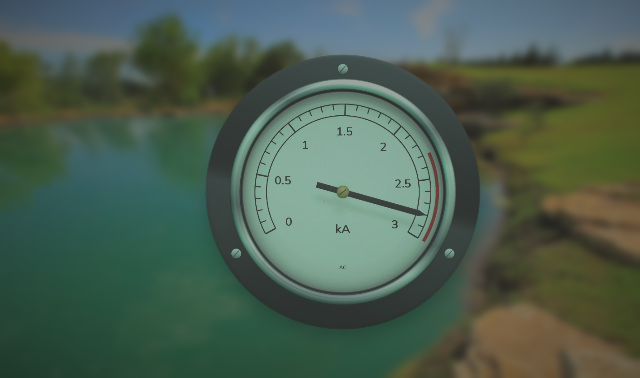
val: 2.8 kA
